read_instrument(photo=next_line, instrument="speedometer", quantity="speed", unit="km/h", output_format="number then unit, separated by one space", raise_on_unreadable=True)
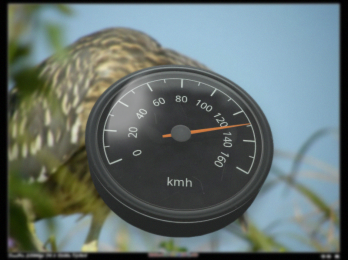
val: 130 km/h
